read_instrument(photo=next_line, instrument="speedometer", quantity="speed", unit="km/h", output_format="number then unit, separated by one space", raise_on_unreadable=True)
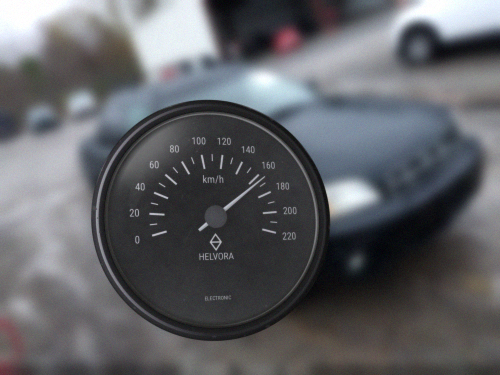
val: 165 km/h
